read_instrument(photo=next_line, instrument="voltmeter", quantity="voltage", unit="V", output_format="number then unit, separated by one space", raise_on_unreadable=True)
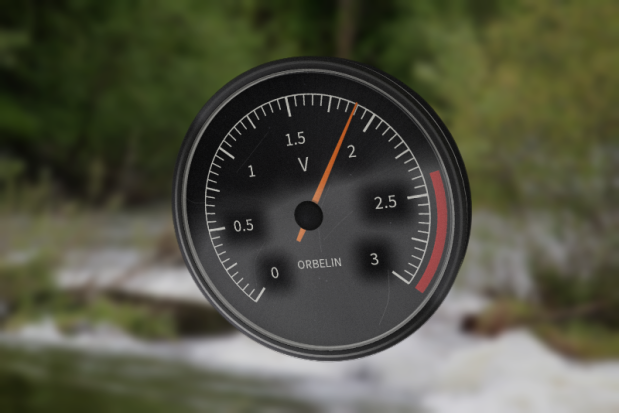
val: 1.9 V
